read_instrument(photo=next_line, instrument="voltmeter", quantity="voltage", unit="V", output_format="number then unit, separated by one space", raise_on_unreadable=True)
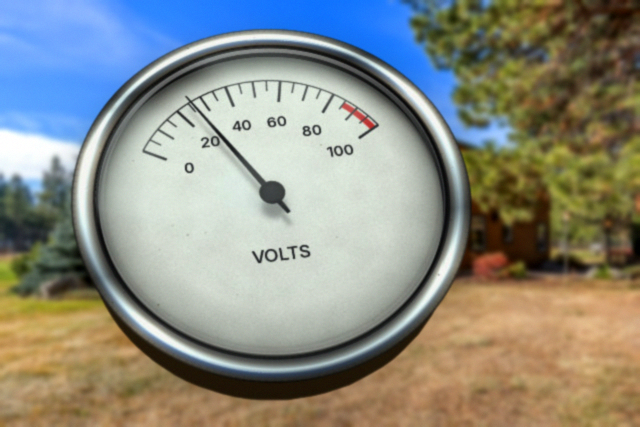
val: 25 V
